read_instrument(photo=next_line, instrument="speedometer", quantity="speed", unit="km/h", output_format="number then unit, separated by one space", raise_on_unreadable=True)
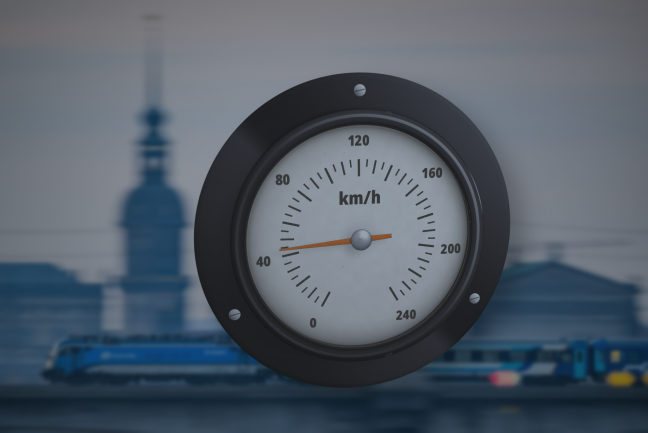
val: 45 km/h
